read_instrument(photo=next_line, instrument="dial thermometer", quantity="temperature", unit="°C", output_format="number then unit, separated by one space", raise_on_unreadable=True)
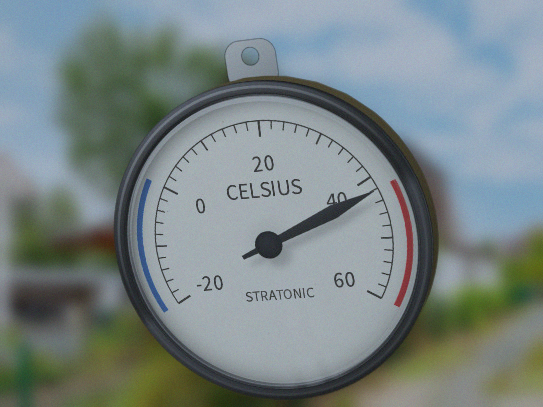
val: 42 °C
